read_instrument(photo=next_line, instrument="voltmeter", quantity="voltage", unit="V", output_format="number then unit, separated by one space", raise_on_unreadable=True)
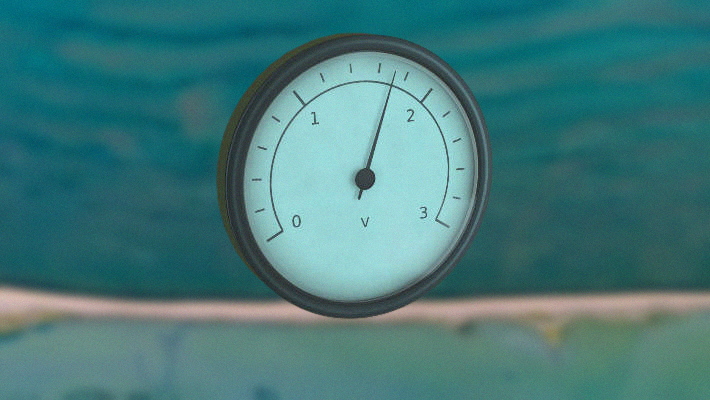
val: 1.7 V
